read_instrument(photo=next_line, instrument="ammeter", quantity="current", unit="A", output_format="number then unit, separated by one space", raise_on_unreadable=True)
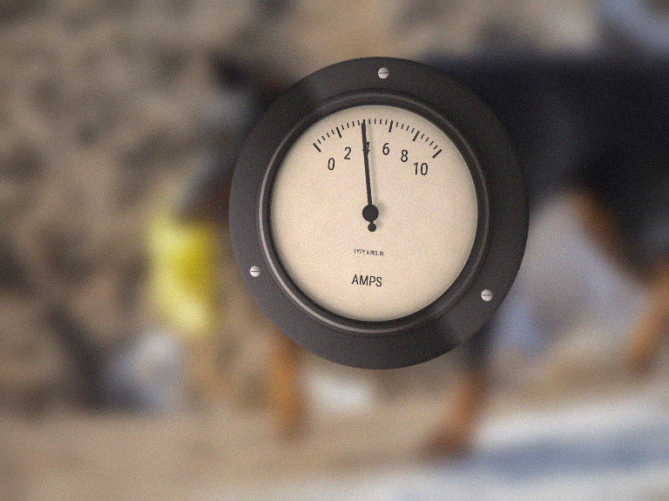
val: 4 A
